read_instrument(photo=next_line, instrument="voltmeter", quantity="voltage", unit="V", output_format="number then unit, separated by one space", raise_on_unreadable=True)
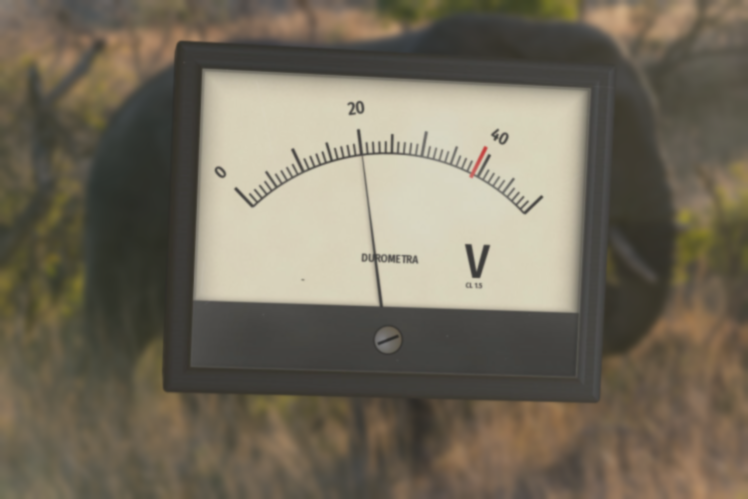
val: 20 V
